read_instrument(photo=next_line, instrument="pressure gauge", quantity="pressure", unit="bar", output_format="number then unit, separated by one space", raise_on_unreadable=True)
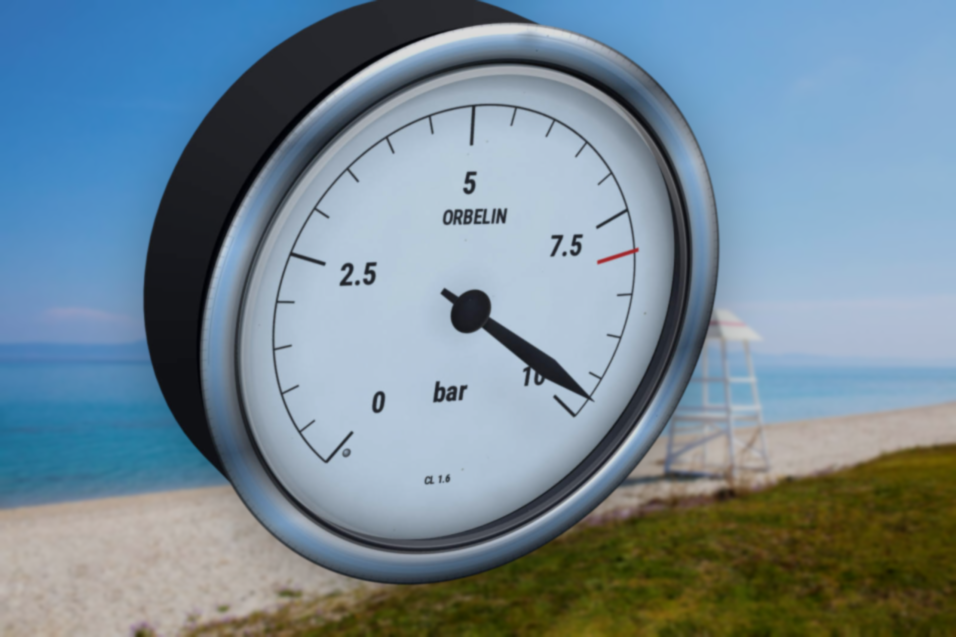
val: 9.75 bar
